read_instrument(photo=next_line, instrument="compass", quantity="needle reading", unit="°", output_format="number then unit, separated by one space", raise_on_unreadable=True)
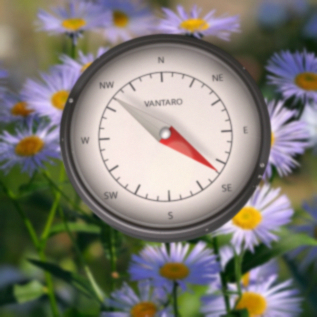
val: 130 °
